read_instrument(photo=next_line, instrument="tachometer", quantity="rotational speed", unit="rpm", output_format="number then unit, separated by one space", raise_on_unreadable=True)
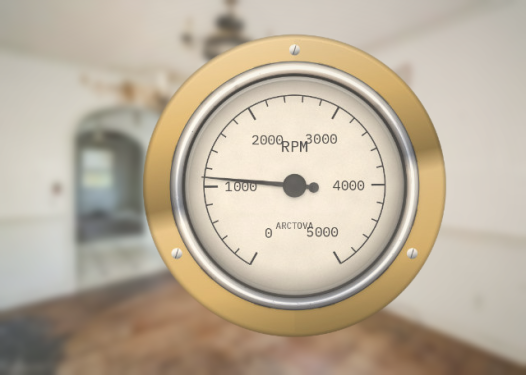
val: 1100 rpm
